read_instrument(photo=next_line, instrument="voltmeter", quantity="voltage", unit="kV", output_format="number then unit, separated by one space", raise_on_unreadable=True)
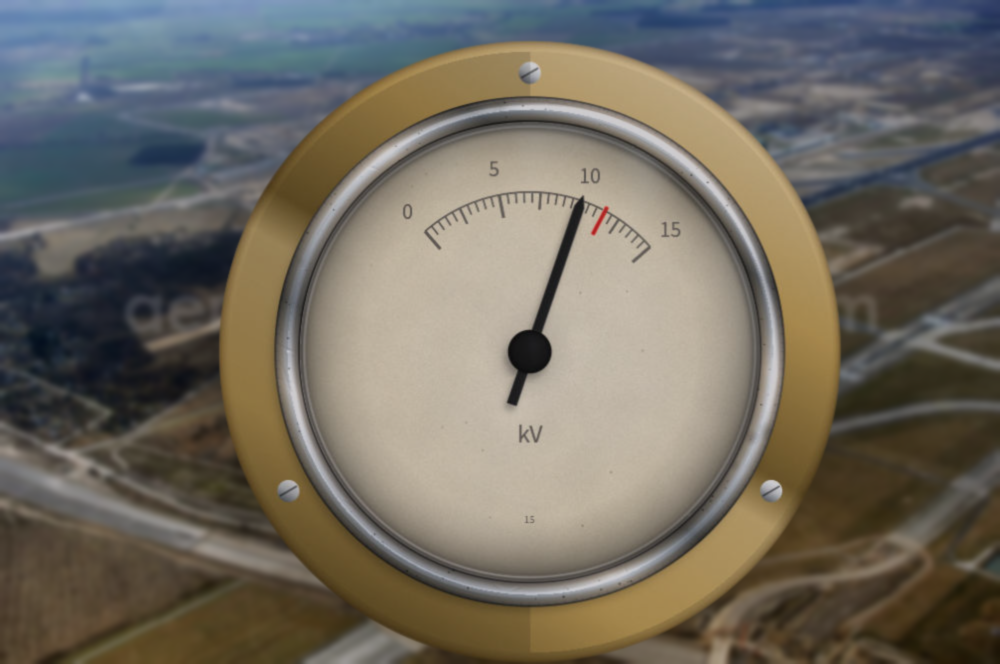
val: 10 kV
